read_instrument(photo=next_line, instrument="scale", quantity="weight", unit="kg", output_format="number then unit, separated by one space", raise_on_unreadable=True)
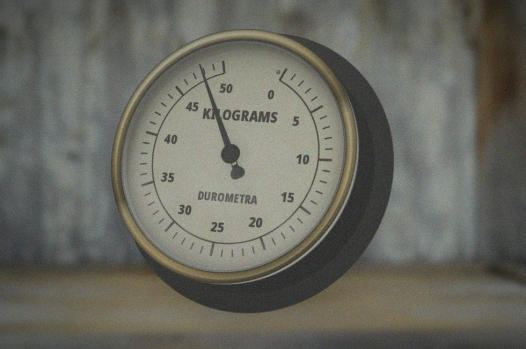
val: 48 kg
